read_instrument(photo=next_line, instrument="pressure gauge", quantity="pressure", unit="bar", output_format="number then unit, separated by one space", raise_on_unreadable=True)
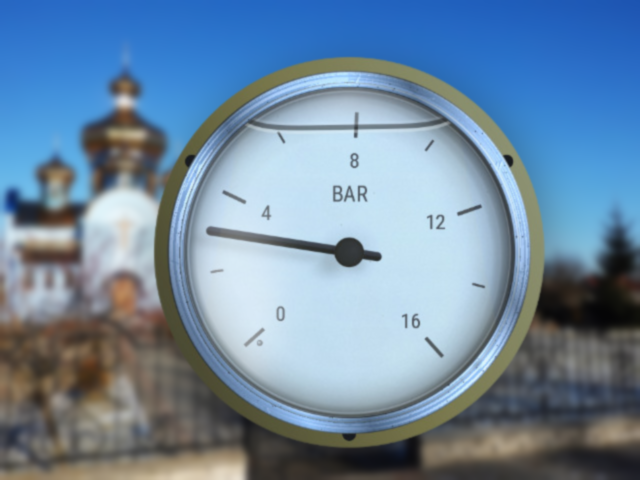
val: 3 bar
